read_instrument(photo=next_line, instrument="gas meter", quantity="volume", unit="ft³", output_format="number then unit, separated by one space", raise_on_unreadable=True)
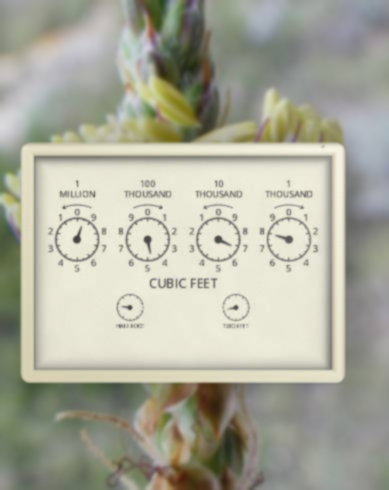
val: 946800 ft³
